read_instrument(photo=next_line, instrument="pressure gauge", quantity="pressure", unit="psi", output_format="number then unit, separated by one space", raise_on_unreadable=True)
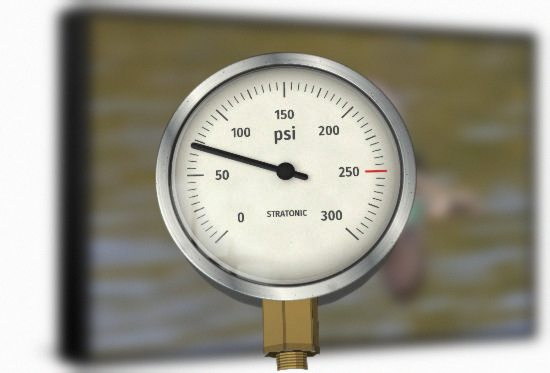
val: 70 psi
